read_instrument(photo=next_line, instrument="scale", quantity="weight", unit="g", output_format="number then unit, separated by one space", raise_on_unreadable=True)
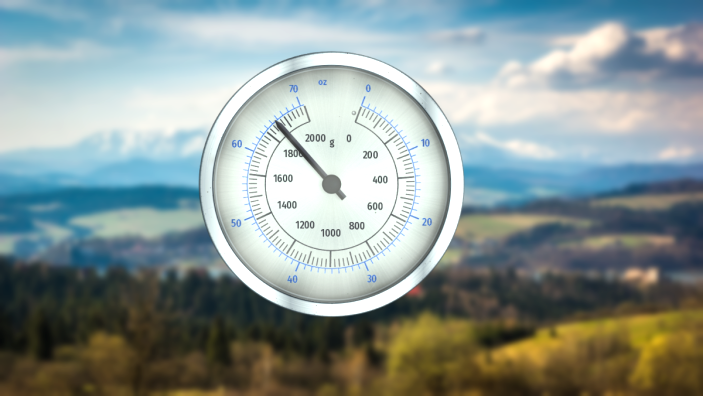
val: 1860 g
